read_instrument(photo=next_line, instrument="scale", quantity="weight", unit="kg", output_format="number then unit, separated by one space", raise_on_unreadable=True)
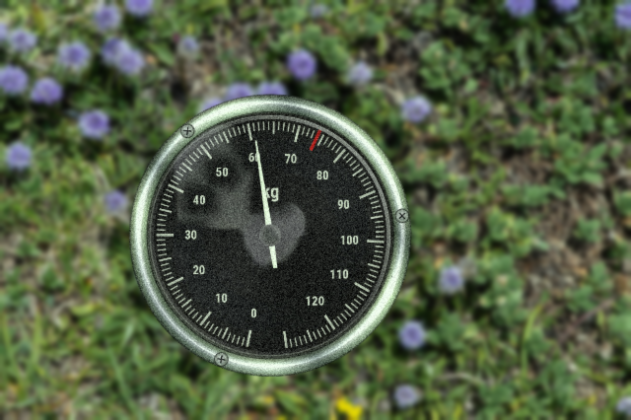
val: 61 kg
